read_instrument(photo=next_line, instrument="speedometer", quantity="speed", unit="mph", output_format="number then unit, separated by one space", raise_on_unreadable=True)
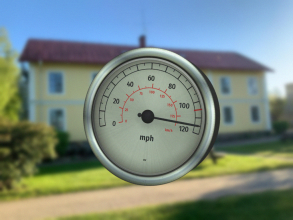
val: 115 mph
